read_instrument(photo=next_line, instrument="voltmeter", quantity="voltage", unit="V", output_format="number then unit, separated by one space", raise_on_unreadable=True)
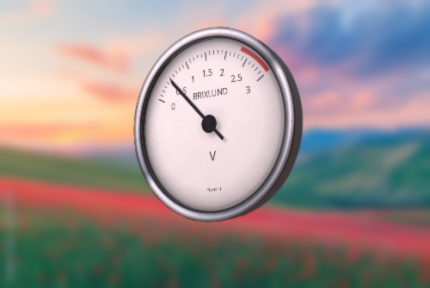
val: 0.5 V
